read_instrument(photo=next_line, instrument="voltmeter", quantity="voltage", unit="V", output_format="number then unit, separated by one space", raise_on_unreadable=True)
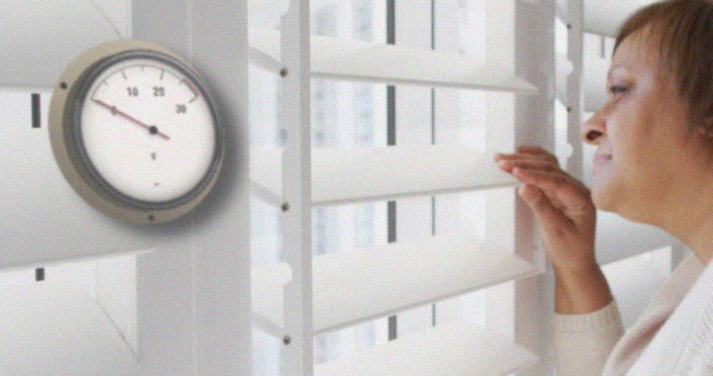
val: 0 V
